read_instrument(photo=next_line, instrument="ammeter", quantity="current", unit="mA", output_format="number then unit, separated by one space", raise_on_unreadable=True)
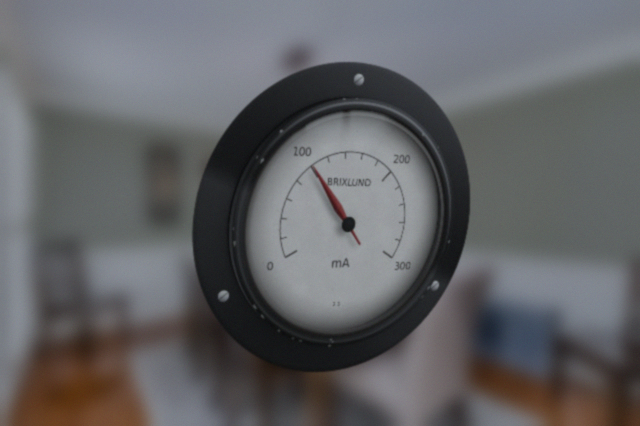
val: 100 mA
